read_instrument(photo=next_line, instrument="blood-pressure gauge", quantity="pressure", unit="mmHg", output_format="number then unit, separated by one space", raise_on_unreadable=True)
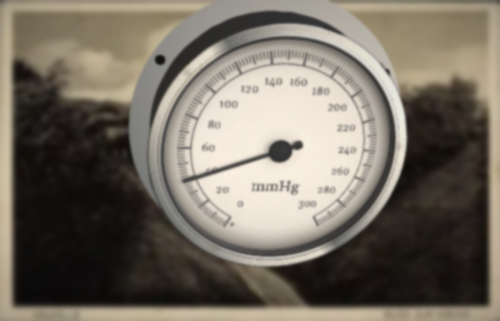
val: 40 mmHg
